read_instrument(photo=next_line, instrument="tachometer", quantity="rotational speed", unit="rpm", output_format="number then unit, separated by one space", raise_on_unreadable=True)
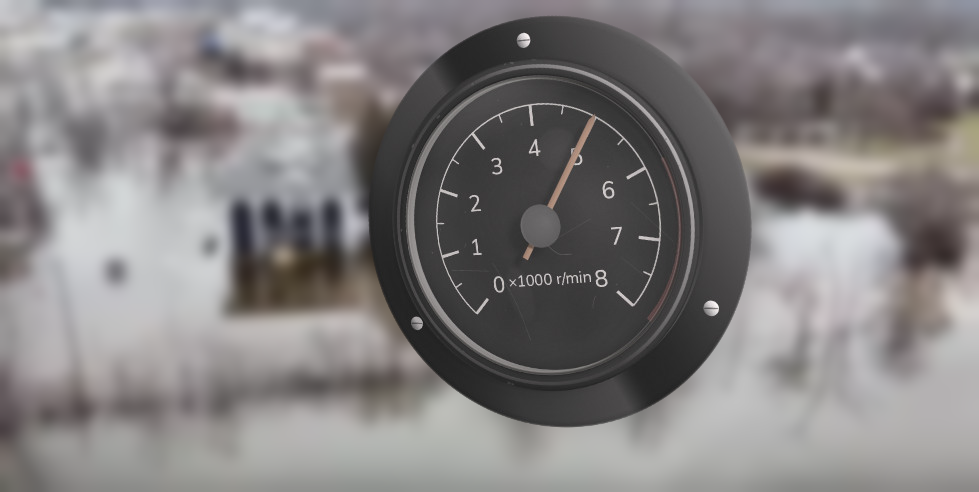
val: 5000 rpm
